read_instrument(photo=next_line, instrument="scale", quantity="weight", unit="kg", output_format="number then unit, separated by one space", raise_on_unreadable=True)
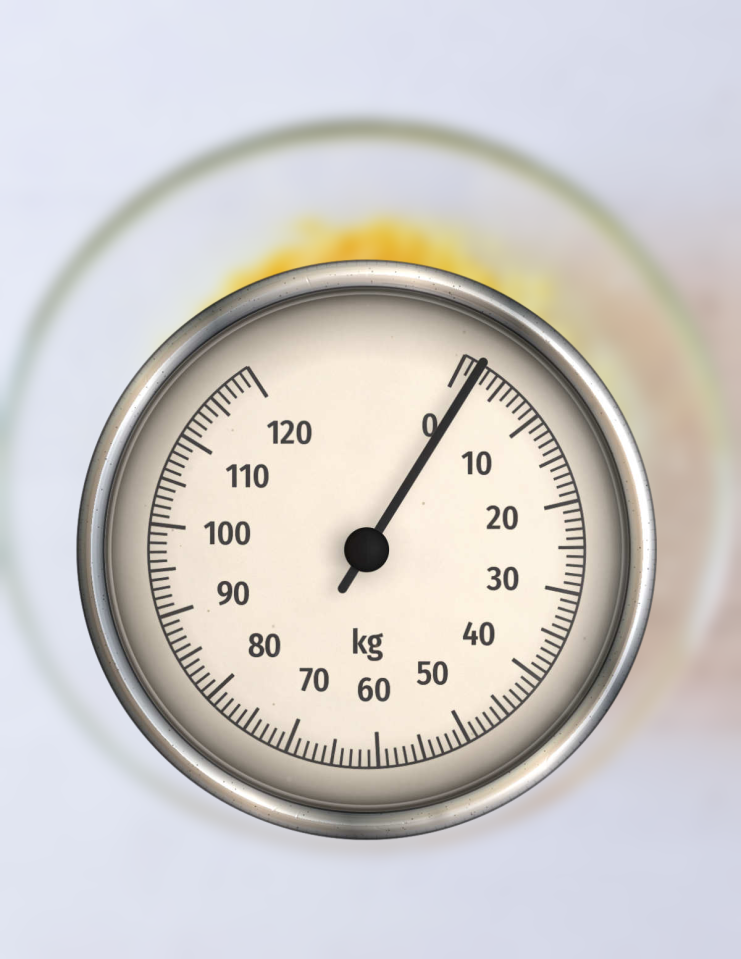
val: 2 kg
